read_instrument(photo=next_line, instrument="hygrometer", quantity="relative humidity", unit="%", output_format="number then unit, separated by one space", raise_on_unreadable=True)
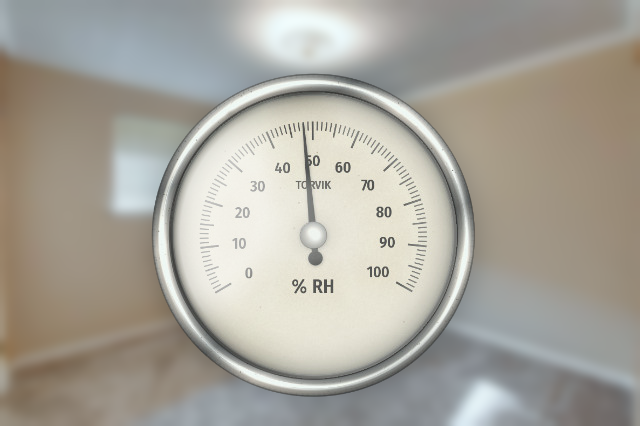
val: 48 %
